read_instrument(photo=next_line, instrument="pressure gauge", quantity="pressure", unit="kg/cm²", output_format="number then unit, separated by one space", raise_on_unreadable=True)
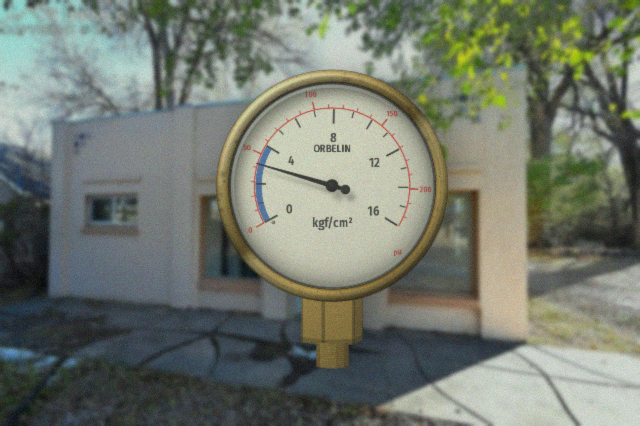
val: 3 kg/cm²
